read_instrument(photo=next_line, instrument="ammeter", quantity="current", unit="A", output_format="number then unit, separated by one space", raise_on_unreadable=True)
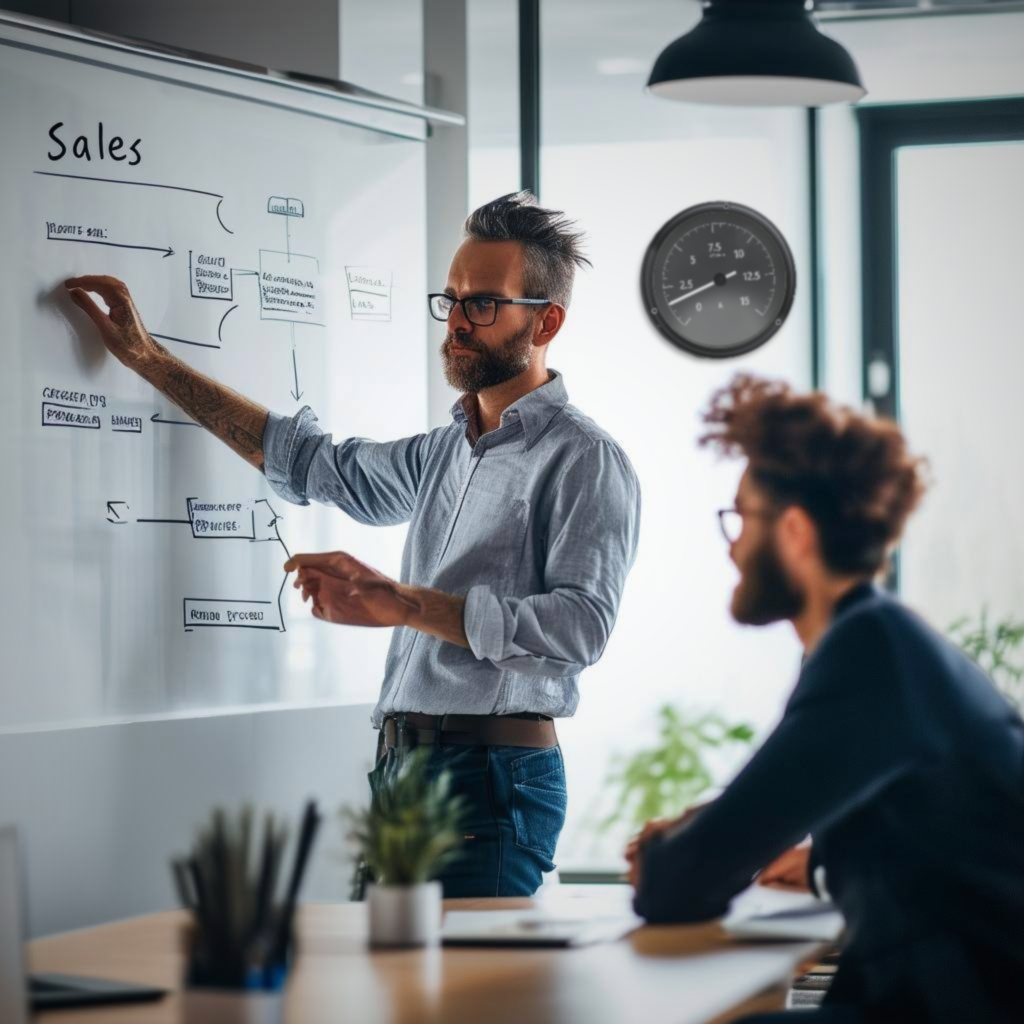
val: 1.5 A
